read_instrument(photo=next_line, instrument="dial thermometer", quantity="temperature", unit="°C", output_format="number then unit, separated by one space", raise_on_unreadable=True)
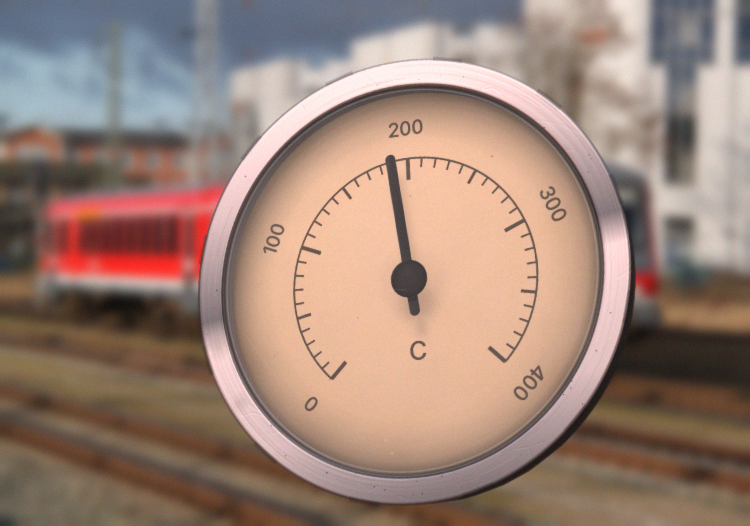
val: 190 °C
